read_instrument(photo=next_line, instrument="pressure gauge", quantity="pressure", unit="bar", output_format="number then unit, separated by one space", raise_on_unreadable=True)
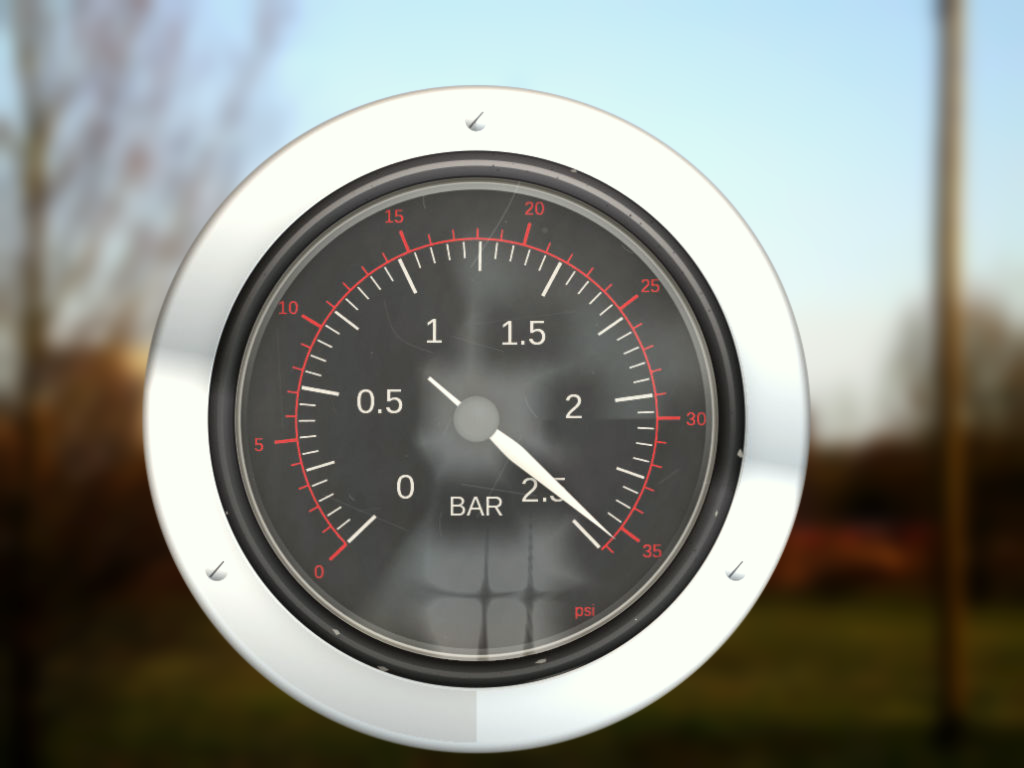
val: 2.45 bar
